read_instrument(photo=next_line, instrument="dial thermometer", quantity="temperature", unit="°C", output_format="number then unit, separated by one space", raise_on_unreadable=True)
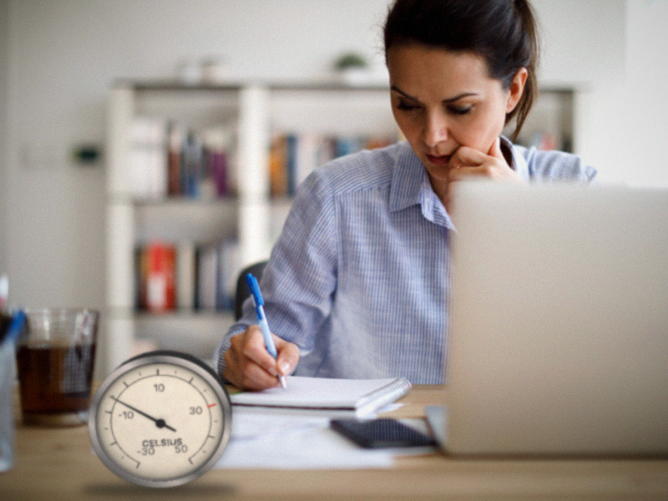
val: -5 °C
